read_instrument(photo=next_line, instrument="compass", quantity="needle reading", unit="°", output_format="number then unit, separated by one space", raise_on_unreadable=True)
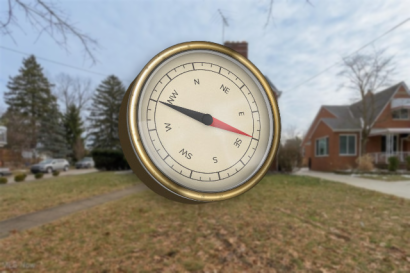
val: 120 °
